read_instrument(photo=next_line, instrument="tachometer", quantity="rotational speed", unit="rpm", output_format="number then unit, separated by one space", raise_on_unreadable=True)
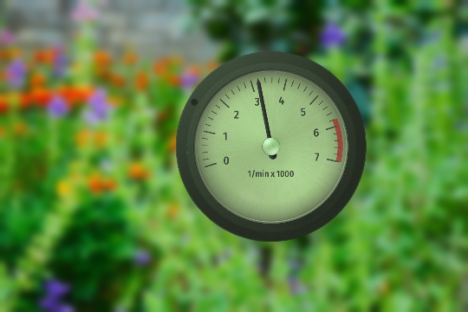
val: 3200 rpm
